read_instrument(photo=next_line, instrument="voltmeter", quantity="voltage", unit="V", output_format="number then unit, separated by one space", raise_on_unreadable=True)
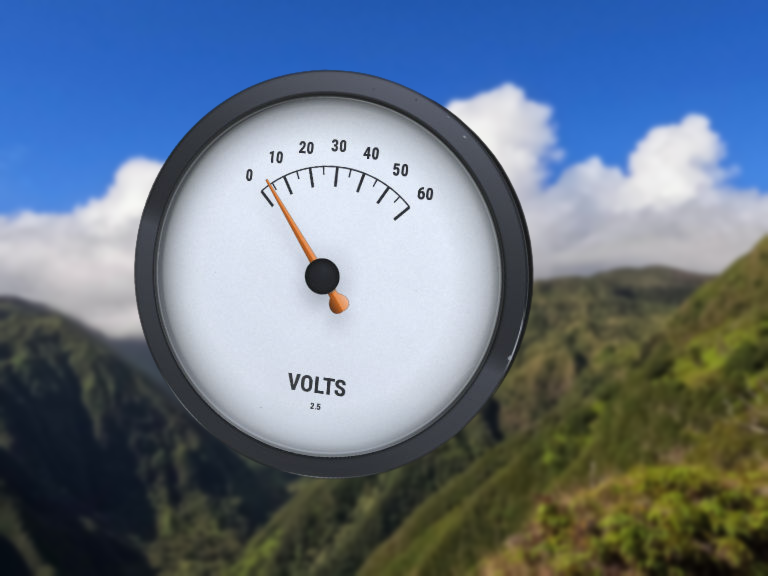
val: 5 V
